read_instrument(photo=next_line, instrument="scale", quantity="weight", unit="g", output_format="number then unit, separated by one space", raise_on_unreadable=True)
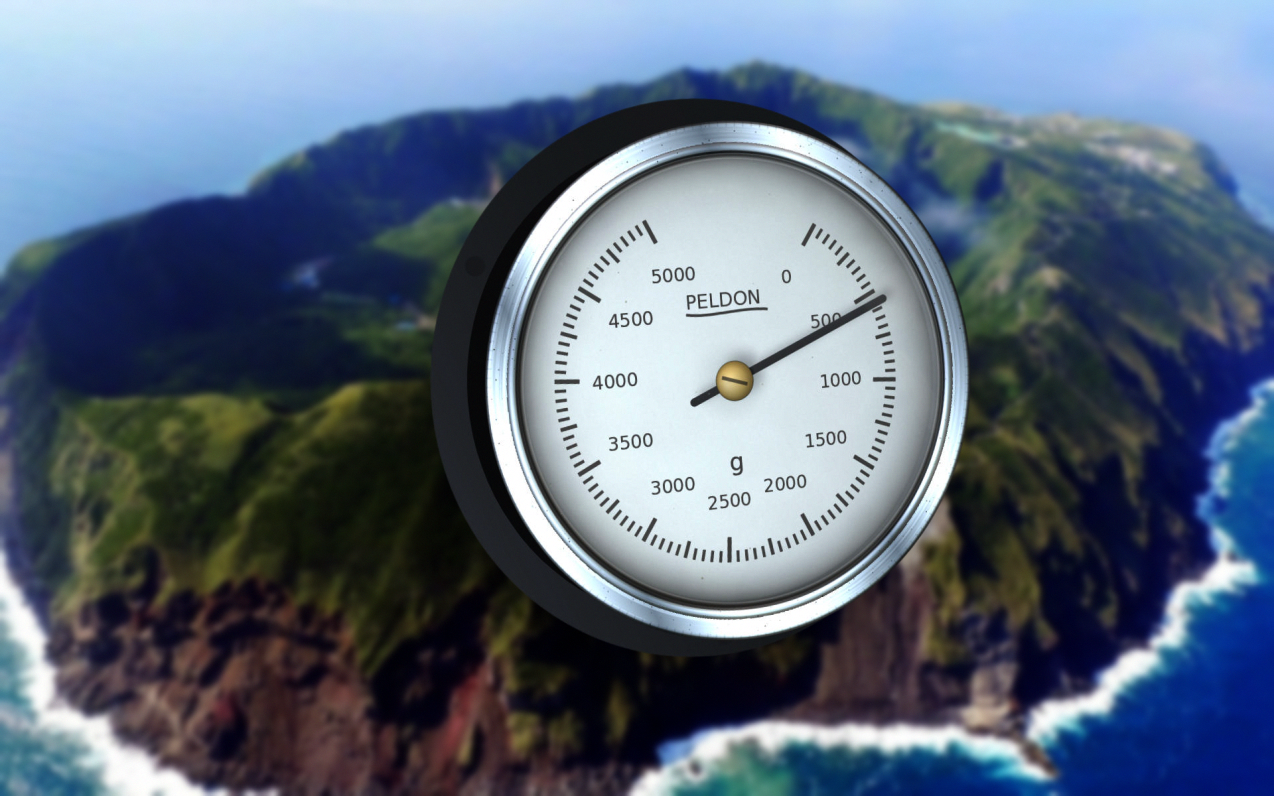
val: 550 g
